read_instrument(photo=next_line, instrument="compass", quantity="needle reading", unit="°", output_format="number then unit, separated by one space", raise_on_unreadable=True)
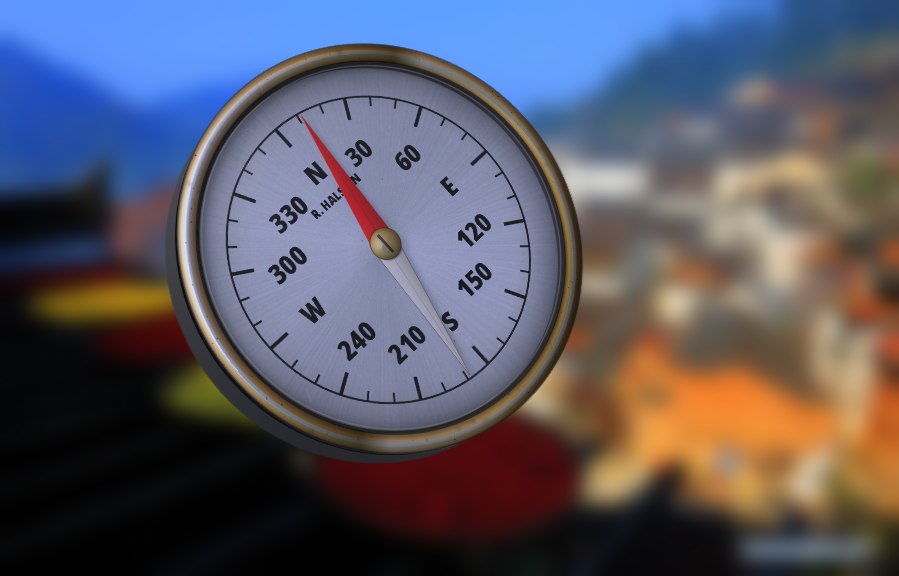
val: 10 °
